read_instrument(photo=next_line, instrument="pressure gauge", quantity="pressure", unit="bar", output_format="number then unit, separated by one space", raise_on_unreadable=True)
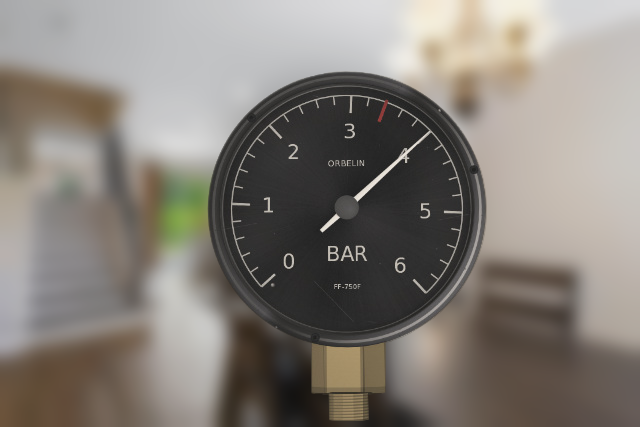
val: 4 bar
